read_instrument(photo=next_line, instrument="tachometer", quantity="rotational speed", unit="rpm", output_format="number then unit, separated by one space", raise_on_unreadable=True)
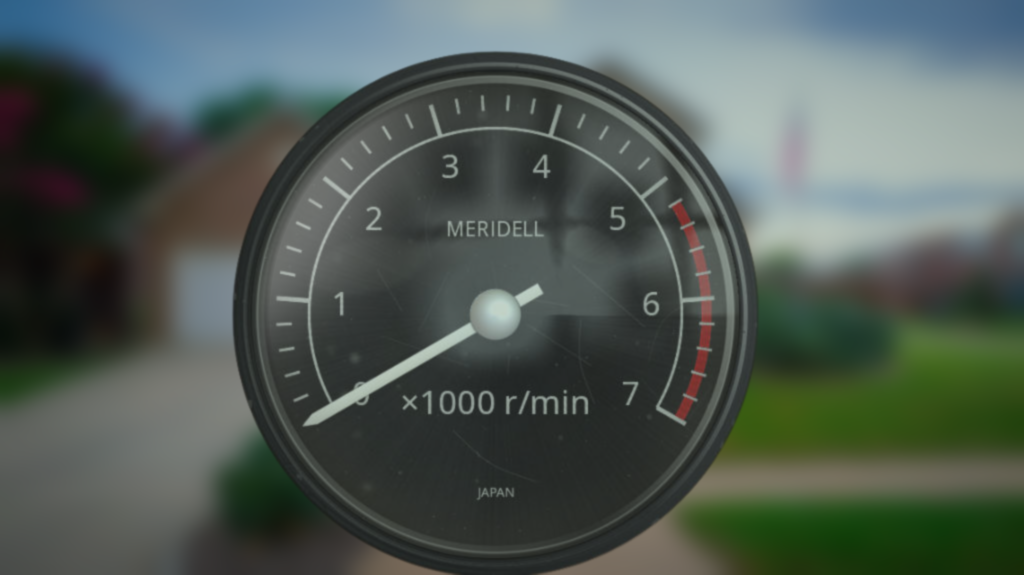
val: 0 rpm
